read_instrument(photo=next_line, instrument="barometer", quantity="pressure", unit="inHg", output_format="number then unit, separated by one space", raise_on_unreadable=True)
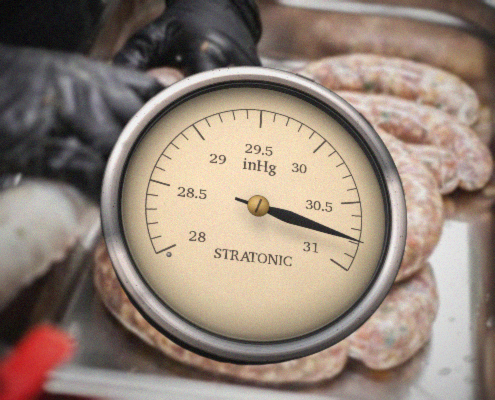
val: 30.8 inHg
